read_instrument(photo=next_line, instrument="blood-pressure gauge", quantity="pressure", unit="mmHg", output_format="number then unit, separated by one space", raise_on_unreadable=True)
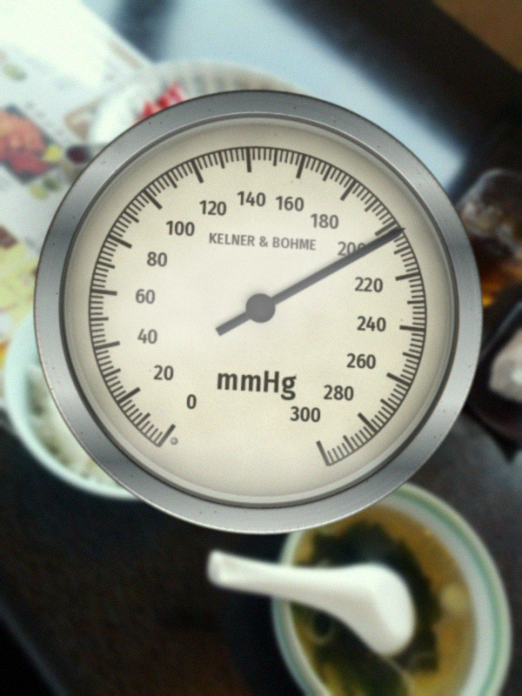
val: 204 mmHg
